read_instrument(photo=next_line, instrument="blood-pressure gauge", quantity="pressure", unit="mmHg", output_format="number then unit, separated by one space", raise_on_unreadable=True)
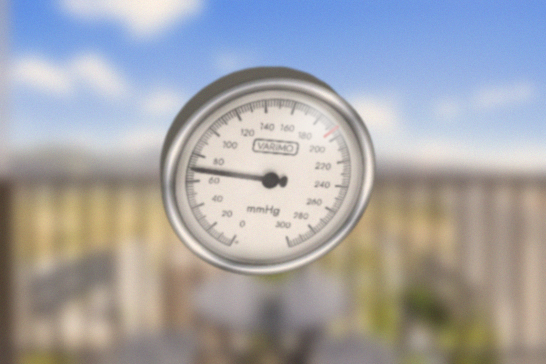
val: 70 mmHg
